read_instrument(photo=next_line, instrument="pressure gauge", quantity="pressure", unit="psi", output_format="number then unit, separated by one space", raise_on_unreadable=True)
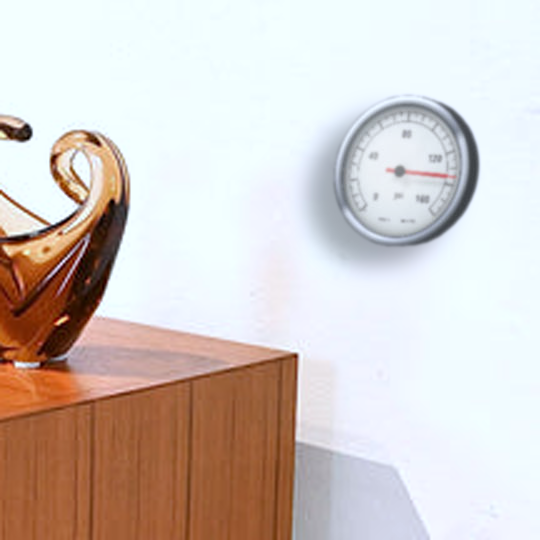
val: 135 psi
